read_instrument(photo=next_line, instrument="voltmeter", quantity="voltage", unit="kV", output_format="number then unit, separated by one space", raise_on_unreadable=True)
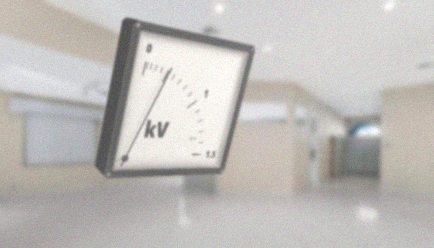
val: 0.5 kV
